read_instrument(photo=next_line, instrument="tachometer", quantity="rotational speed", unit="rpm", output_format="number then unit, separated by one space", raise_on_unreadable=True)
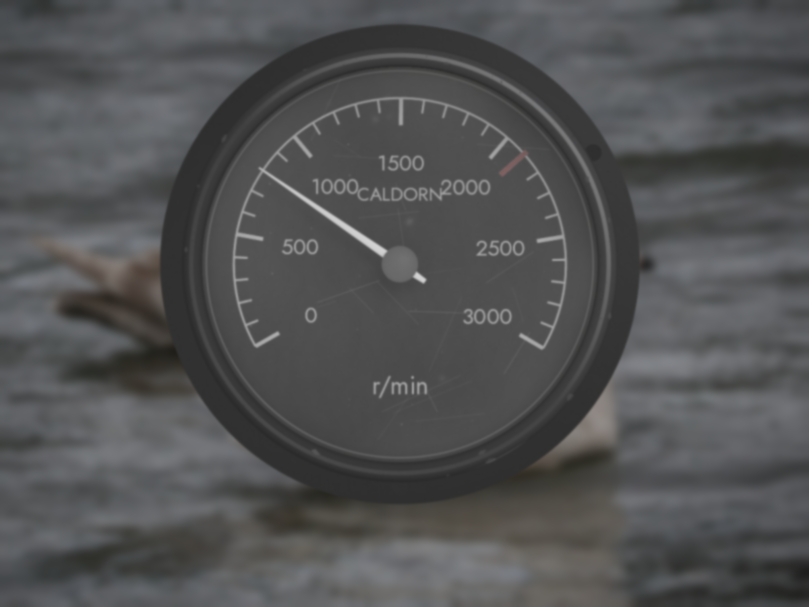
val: 800 rpm
